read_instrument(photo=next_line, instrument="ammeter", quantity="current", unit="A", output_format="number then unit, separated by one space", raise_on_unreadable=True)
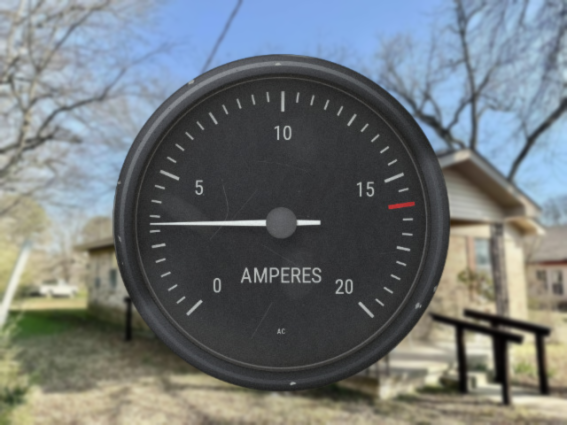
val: 3.25 A
